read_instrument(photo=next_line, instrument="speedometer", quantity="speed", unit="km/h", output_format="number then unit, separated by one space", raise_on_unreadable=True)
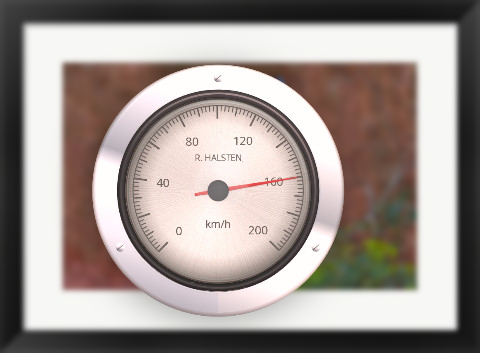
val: 160 km/h
